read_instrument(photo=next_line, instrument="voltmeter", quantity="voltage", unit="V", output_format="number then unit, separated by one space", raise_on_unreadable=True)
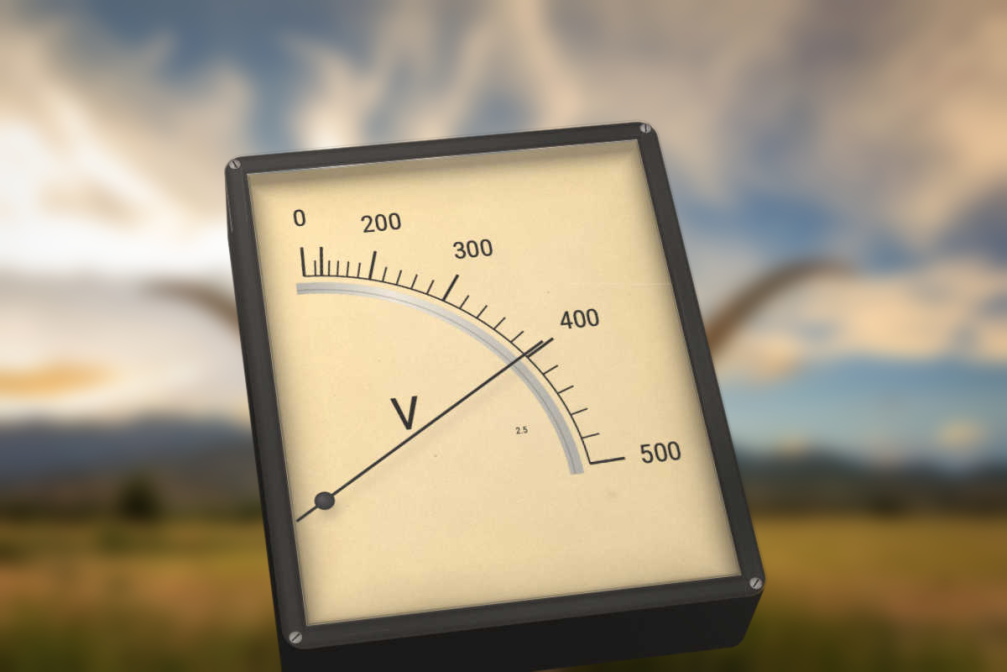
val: 400 V
